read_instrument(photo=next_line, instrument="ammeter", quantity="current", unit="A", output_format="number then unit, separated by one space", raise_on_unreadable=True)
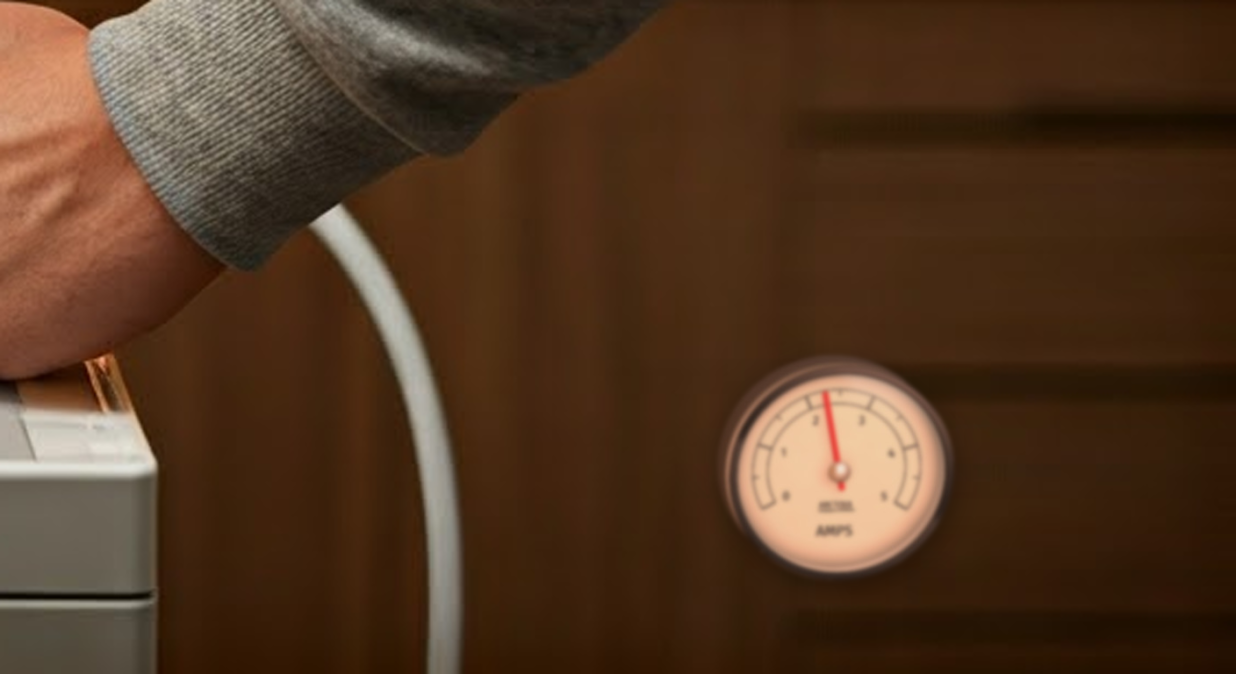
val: 2.25 A
